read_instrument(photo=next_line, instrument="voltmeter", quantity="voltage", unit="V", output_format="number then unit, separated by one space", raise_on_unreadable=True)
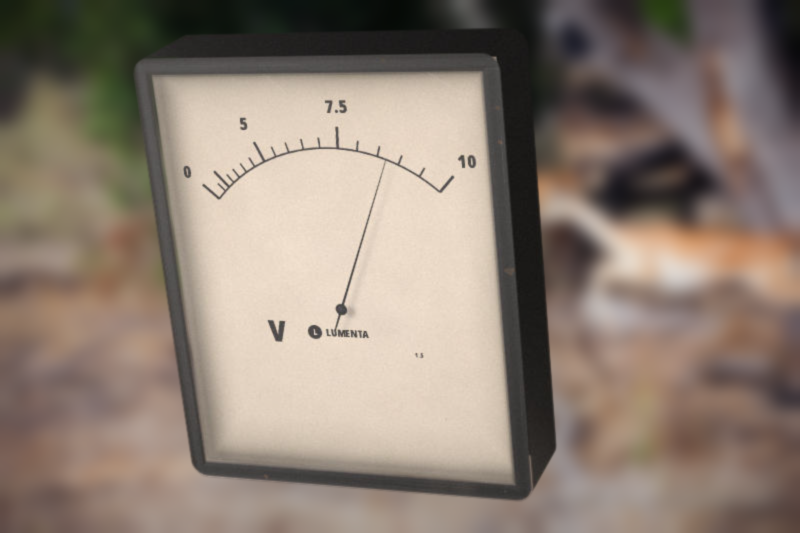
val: 8.75 V
